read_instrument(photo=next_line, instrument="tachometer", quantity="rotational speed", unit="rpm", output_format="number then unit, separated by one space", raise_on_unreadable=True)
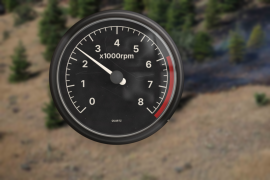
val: 2400 rpm
